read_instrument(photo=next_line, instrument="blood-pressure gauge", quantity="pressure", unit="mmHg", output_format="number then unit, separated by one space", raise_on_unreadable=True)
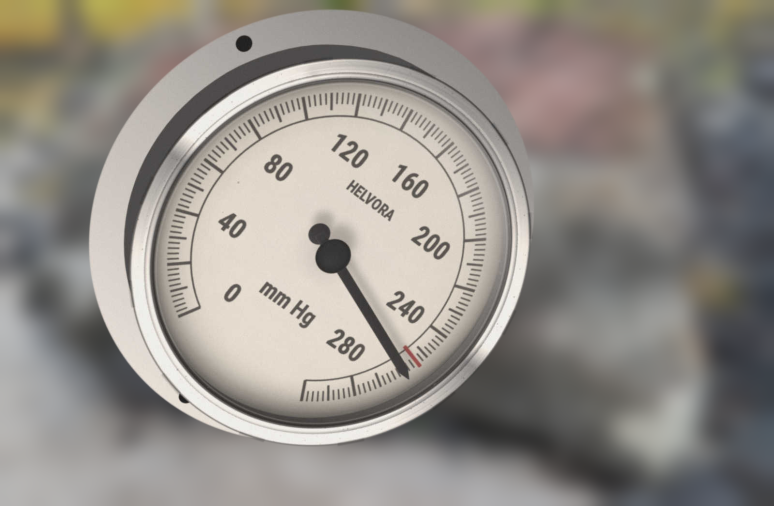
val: 260 mmHg
